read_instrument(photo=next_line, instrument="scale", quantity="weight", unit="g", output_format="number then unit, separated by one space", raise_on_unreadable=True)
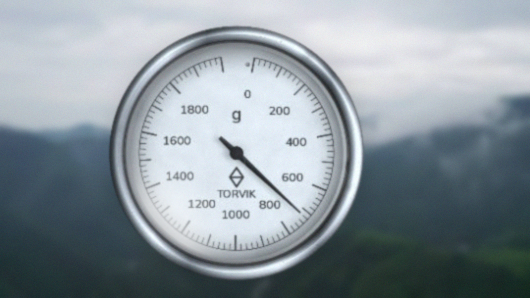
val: 720 g
